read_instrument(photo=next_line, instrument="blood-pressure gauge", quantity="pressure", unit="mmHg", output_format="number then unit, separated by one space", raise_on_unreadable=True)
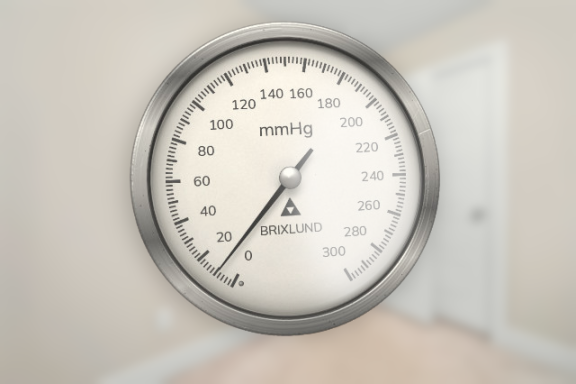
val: 10 mmHg
